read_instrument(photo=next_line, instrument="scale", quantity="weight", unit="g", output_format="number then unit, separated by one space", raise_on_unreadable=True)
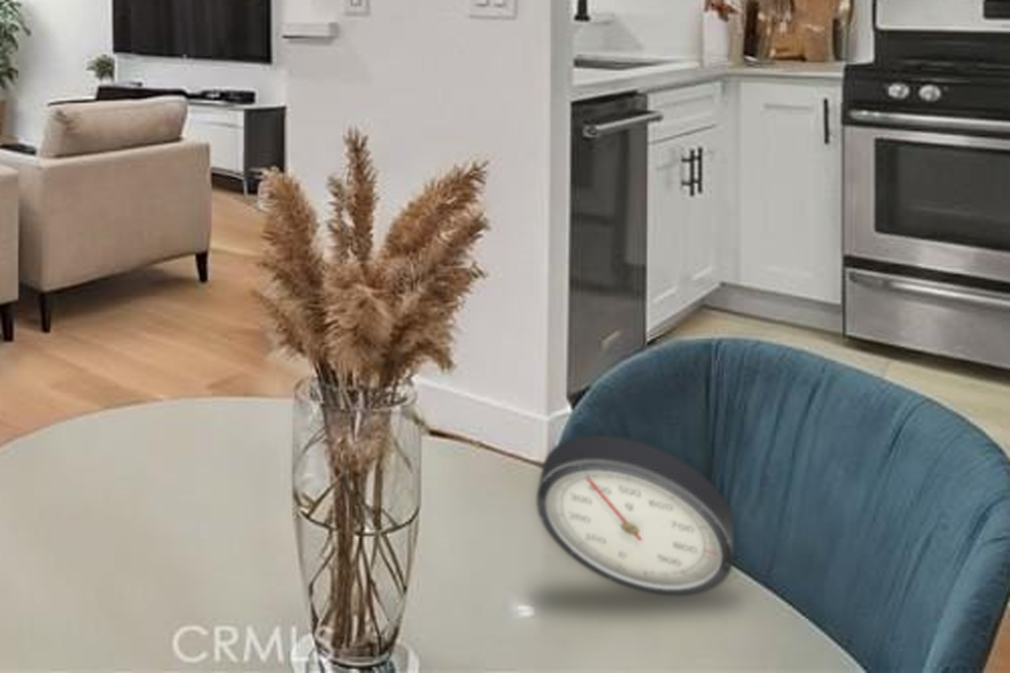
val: 400 g
